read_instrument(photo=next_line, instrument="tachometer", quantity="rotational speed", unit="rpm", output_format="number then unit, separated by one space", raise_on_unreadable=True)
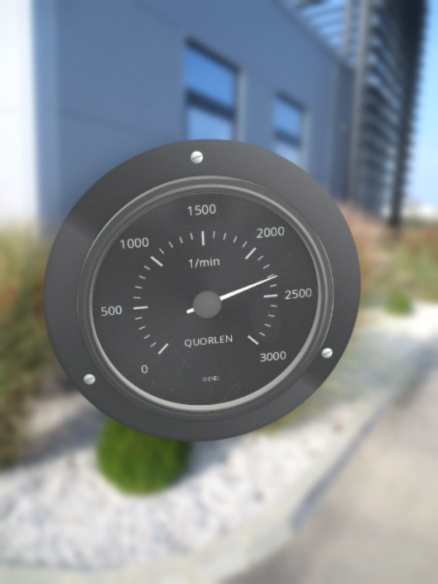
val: 2300 rpm
